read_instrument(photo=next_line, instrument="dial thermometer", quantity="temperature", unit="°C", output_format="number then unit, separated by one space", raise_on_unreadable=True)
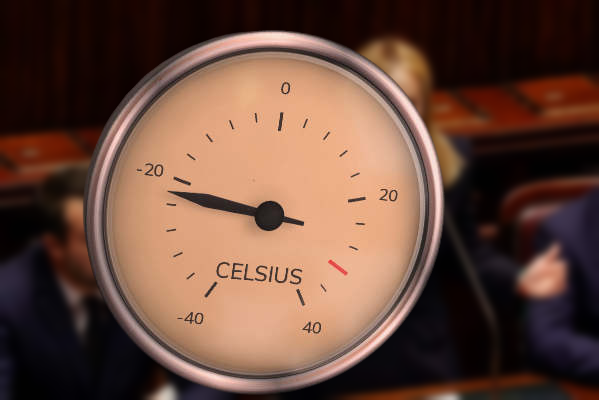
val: -22 °C
